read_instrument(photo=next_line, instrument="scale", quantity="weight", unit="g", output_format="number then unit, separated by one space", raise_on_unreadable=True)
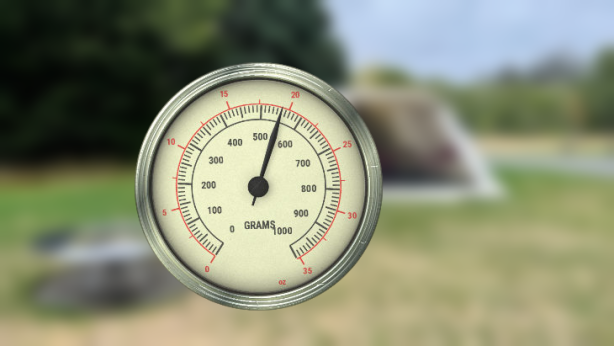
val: 550 g
